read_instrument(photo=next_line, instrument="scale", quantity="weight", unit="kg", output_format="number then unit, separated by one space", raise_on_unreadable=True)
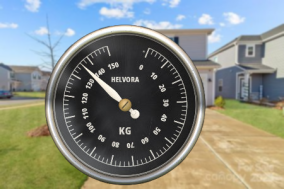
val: 136 kg
